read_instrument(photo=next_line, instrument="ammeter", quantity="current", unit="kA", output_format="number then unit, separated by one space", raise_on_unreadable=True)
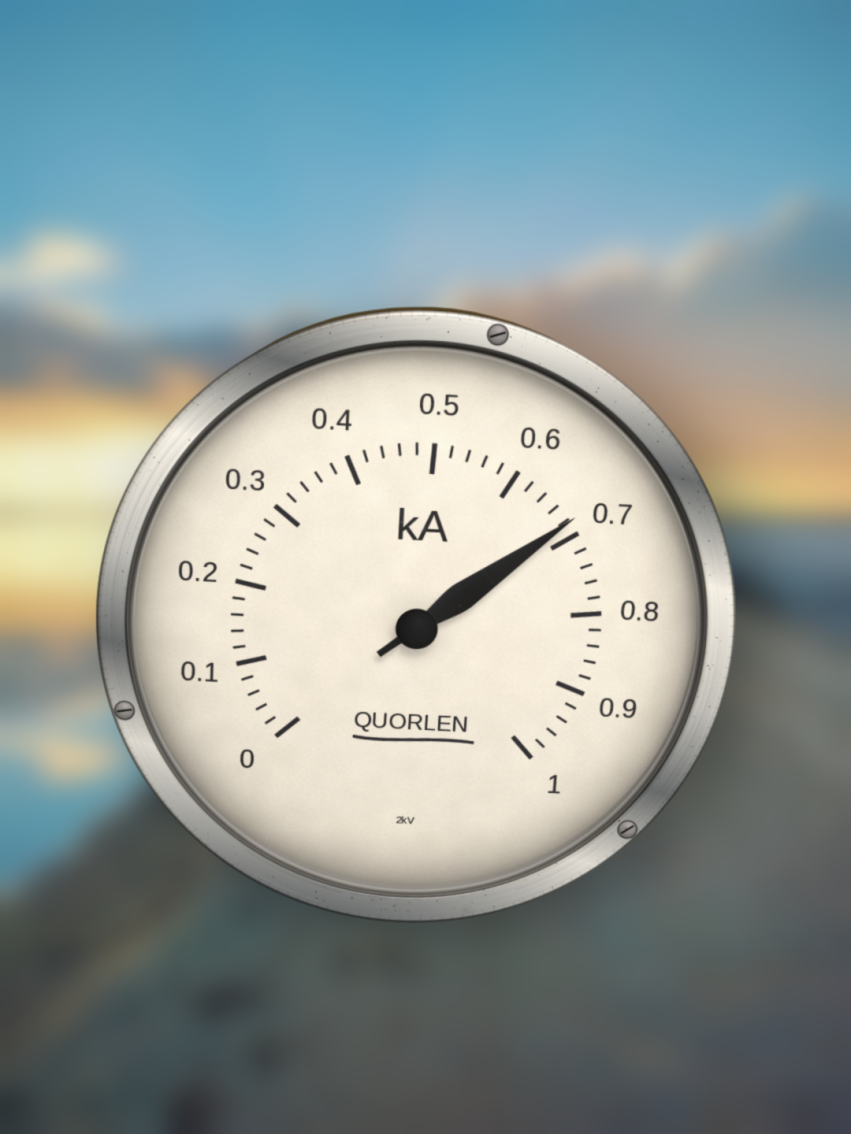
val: 0.68 kA
